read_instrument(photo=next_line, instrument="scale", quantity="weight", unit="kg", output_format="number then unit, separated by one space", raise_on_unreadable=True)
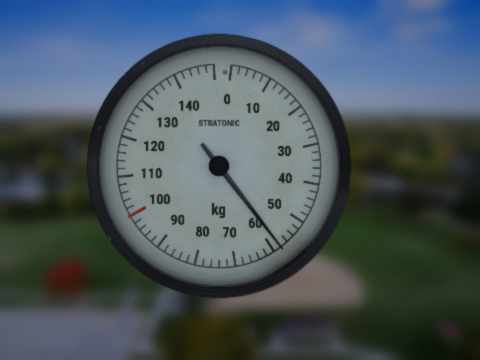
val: 58 kg
